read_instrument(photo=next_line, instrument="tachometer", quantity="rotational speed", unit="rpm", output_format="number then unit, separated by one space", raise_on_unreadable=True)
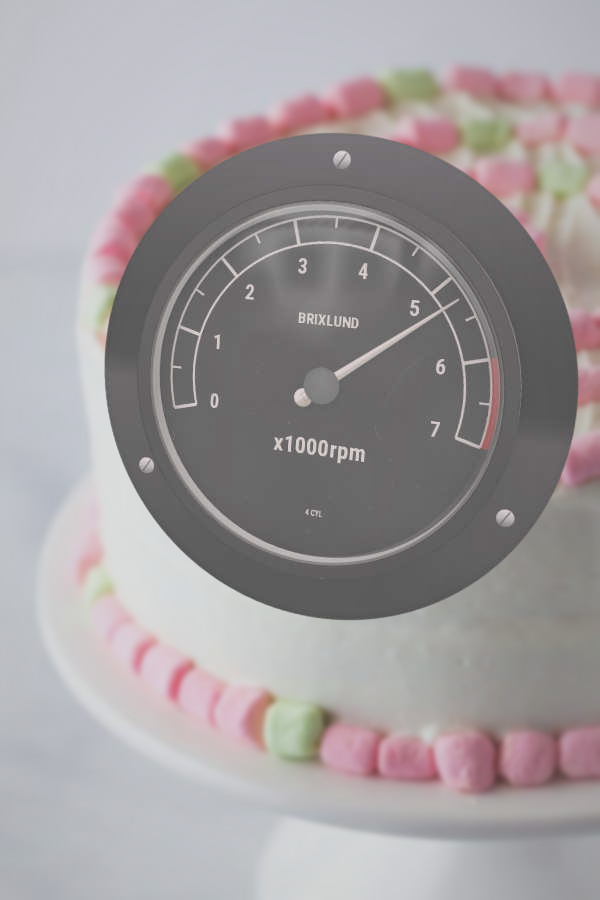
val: 5250 rpm
